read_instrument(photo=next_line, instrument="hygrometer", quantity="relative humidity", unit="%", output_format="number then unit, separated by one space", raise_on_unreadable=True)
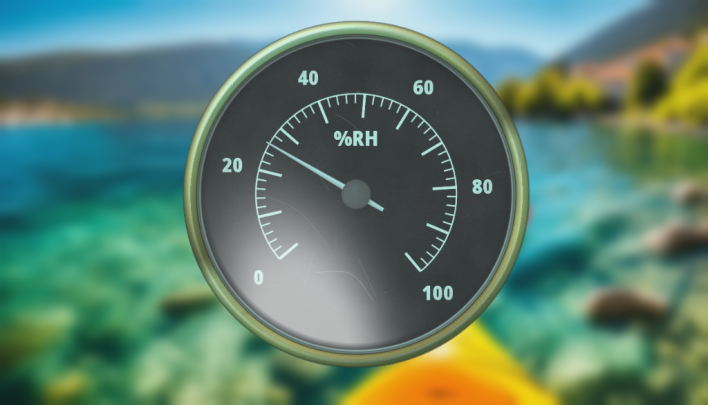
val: 26 %
